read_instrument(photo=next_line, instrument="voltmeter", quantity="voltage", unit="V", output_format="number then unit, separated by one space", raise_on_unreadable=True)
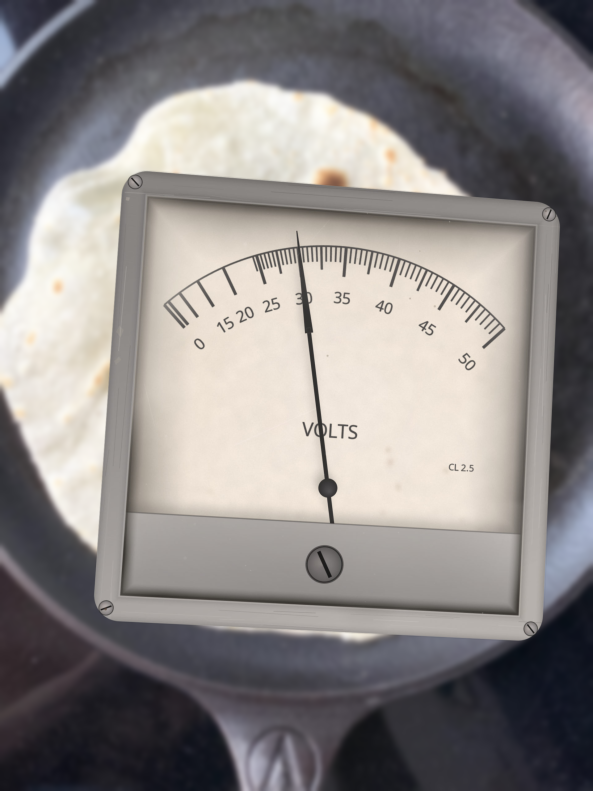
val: 30 V
